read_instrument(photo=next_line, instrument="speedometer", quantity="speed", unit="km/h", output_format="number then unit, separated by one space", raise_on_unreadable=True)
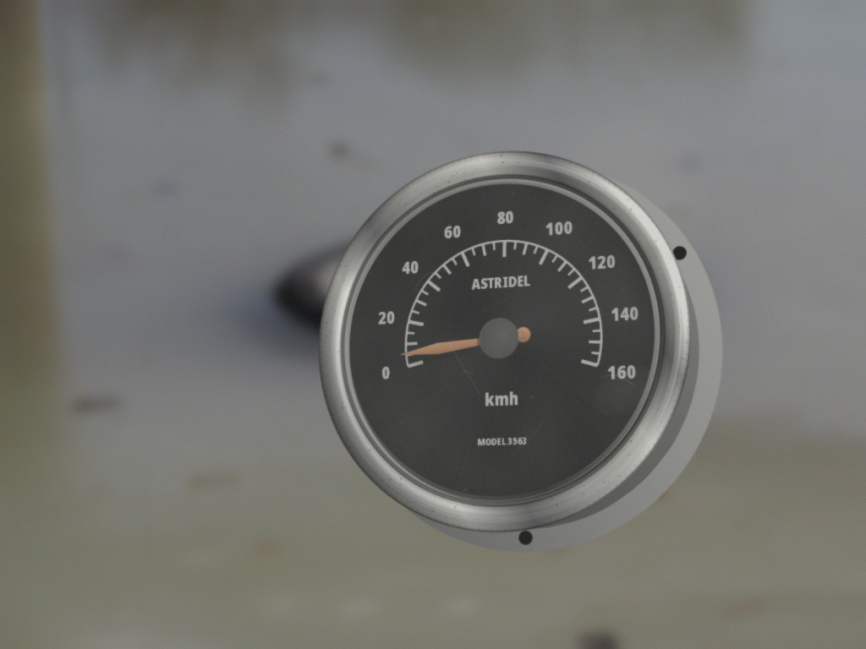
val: 5 km/h
